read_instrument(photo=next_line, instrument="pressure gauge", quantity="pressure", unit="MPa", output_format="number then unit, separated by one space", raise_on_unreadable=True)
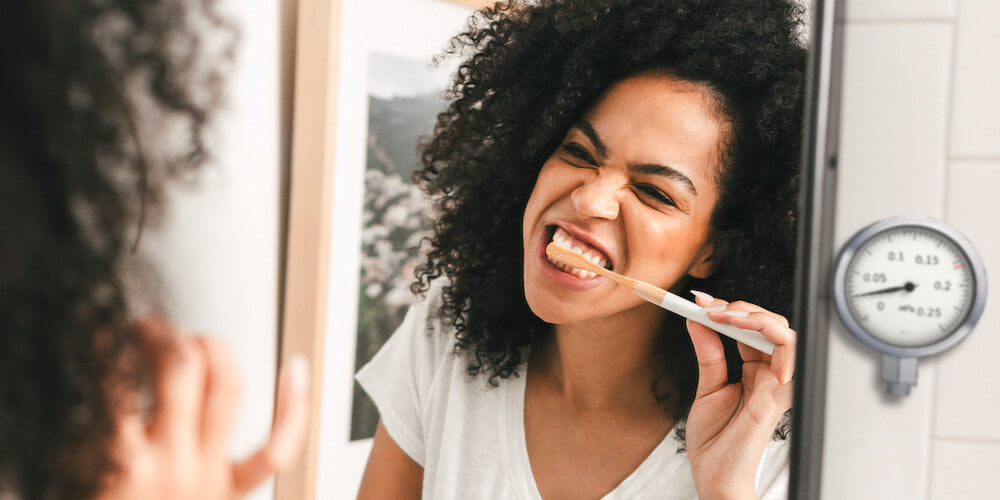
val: 0.025 MPa
